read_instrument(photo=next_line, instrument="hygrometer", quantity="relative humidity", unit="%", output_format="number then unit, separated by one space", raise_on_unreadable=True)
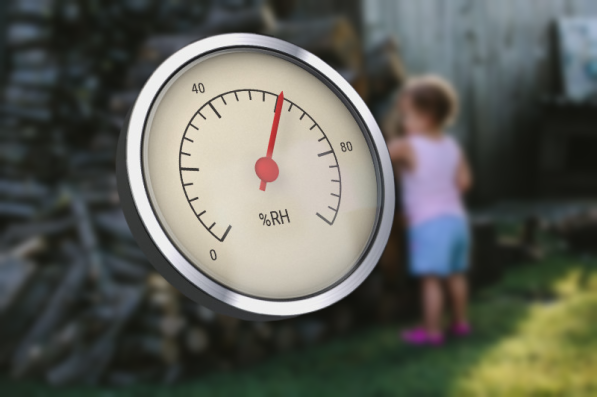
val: 60 %
